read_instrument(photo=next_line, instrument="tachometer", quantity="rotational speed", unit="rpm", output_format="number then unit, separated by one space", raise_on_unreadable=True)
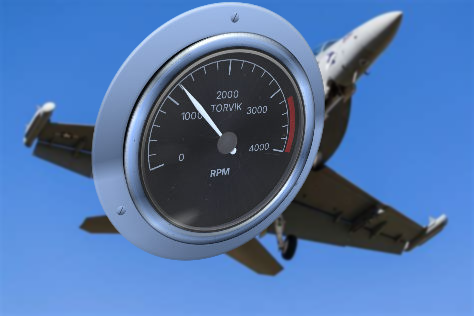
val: 1200 rpm
